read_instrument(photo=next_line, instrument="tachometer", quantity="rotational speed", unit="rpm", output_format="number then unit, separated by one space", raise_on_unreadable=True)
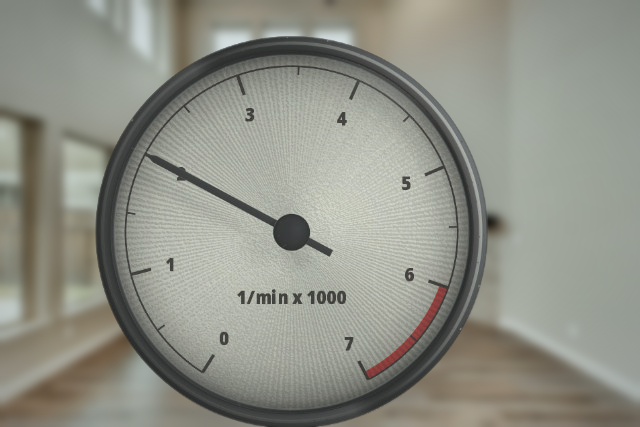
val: 2000 rpm
